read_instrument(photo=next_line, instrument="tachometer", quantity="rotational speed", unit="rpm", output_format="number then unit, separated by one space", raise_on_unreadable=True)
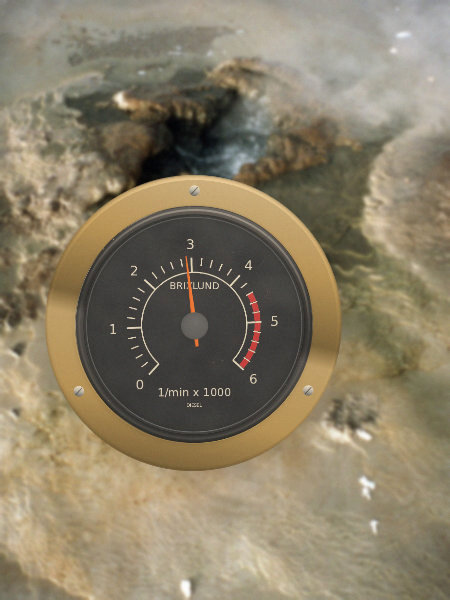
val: 2900 rpm
